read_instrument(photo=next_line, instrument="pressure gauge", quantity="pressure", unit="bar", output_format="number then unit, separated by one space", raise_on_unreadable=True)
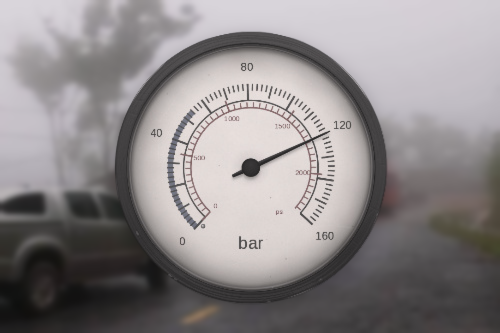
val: 120 bar
